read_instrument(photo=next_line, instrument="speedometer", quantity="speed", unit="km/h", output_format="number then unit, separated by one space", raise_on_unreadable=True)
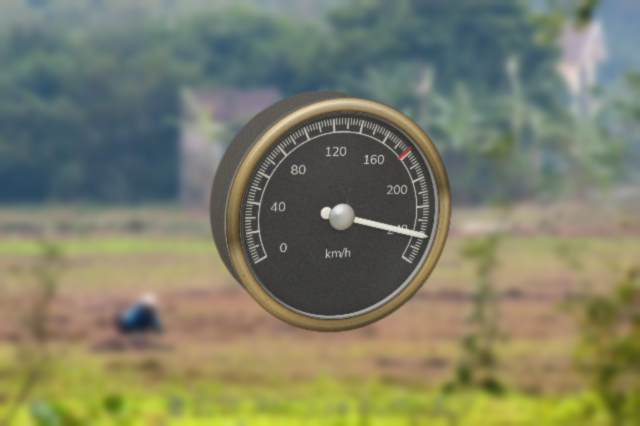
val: 240 km/h
